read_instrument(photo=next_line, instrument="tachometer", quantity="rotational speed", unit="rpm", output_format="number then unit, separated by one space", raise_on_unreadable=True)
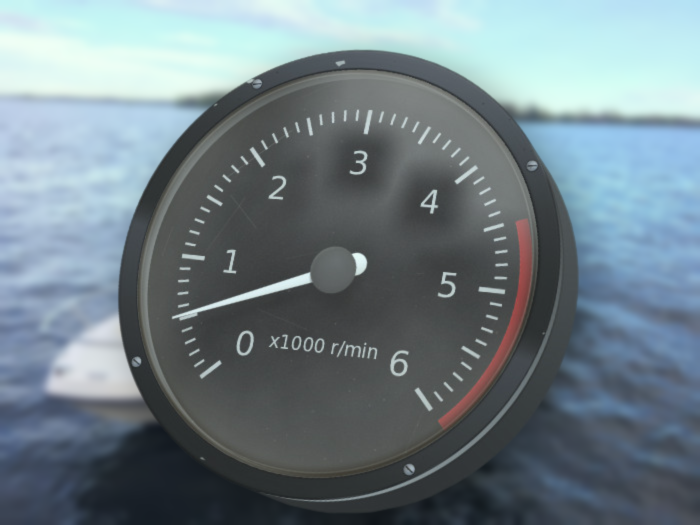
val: 500 rpm
